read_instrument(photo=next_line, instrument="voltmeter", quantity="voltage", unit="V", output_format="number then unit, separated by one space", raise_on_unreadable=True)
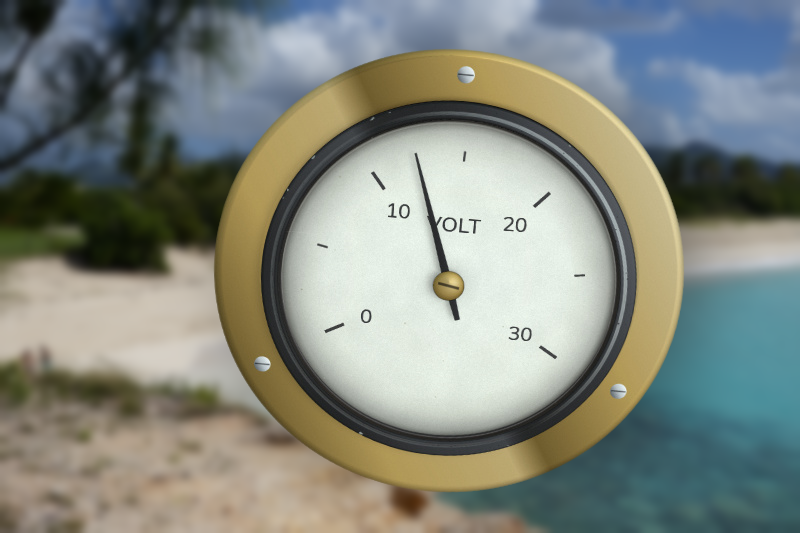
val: 12.5 V
